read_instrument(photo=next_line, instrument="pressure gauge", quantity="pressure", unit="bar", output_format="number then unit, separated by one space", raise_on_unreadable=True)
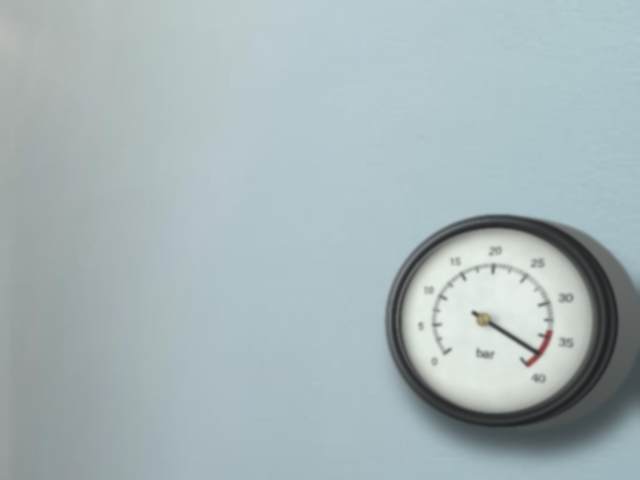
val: 37.5 bar
